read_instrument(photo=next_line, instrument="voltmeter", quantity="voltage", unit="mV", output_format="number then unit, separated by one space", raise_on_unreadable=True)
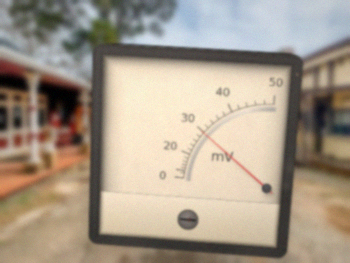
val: 30 mV
